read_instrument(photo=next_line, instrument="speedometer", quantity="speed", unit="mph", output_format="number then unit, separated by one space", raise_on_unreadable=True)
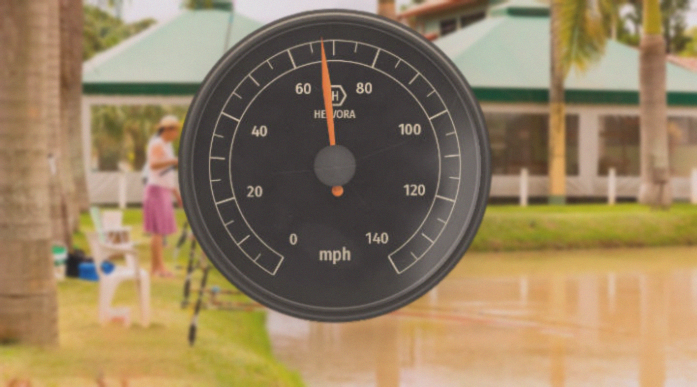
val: 67.5 mph
